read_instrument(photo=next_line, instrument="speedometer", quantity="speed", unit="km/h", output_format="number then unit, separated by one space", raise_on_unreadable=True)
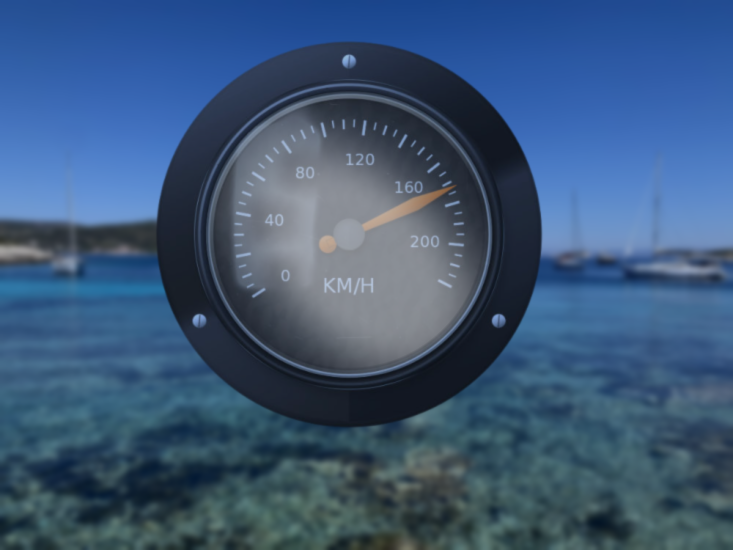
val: 172.5 km/h
